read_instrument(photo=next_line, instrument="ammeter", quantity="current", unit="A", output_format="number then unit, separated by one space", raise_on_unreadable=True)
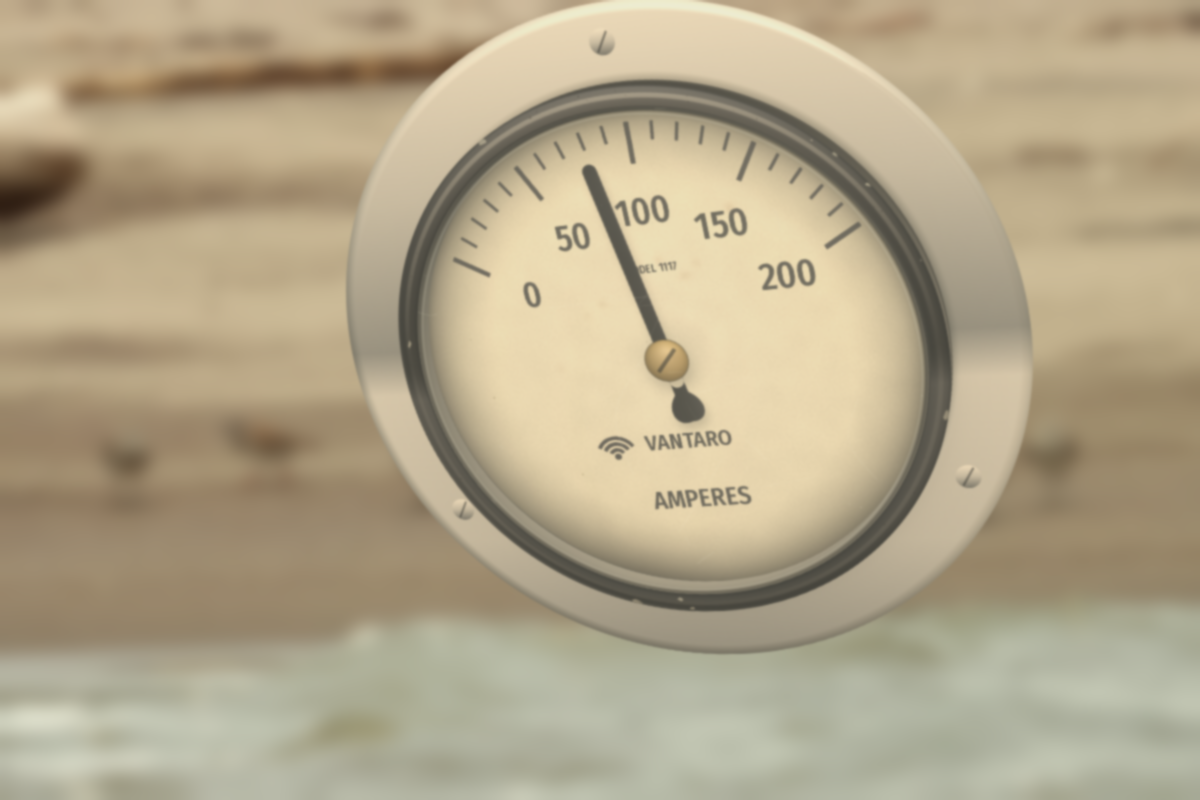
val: 80 A
